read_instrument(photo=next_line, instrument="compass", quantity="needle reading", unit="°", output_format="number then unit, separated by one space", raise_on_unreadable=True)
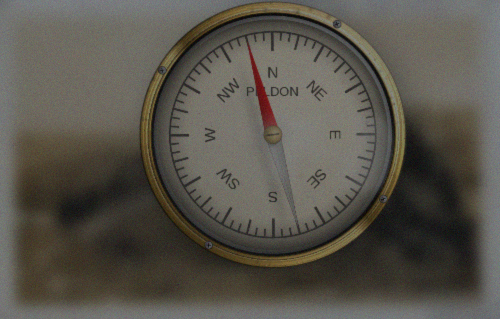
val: 345 °
